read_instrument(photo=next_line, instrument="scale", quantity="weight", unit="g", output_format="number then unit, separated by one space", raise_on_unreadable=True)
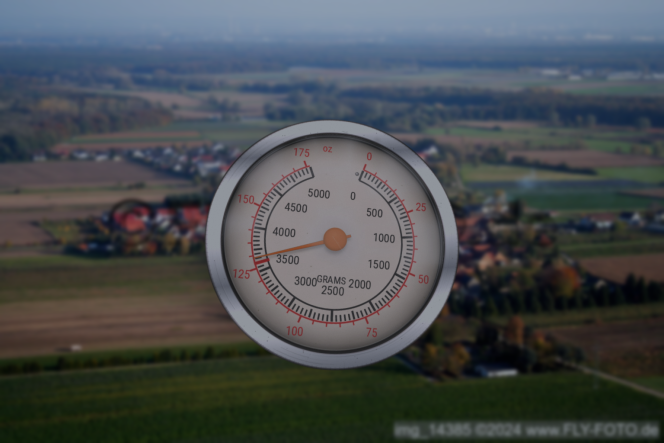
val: 3650 g
